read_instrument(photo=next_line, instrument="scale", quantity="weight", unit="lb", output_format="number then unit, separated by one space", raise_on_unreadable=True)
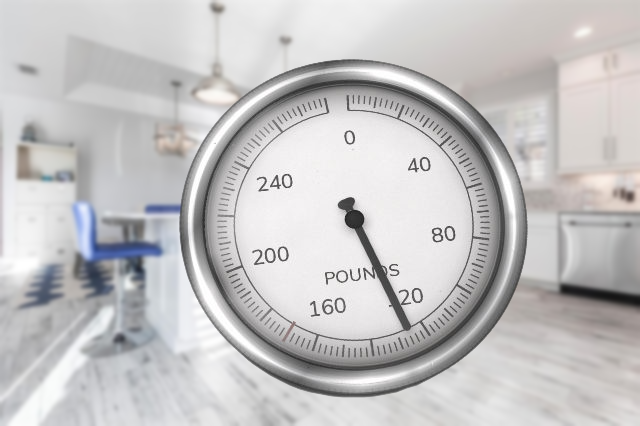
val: 126 lb
